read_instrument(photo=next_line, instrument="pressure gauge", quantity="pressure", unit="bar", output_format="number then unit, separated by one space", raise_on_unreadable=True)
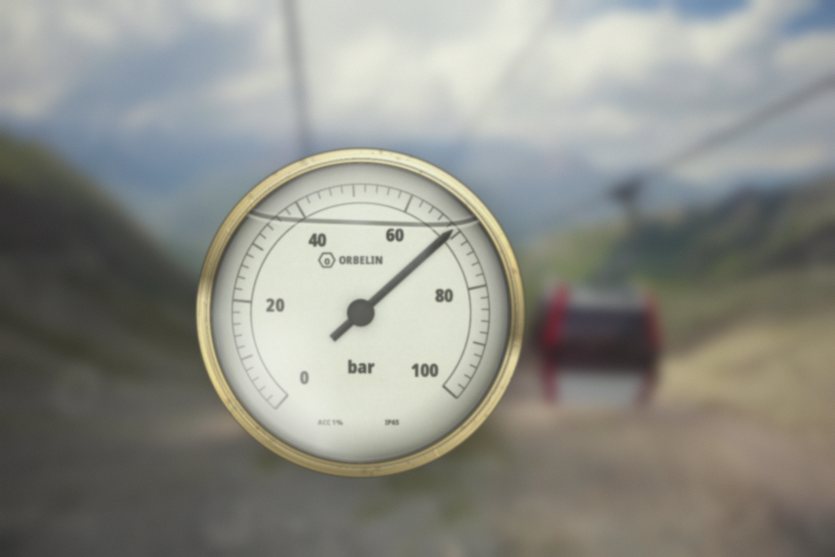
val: 69 bar
